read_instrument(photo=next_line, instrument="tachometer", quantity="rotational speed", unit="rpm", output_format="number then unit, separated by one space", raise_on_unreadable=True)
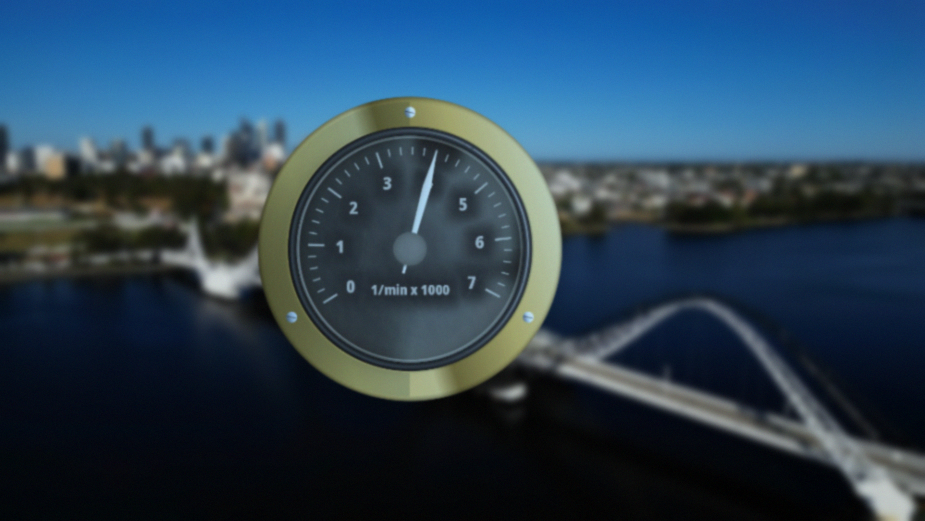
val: 4000 rpm
